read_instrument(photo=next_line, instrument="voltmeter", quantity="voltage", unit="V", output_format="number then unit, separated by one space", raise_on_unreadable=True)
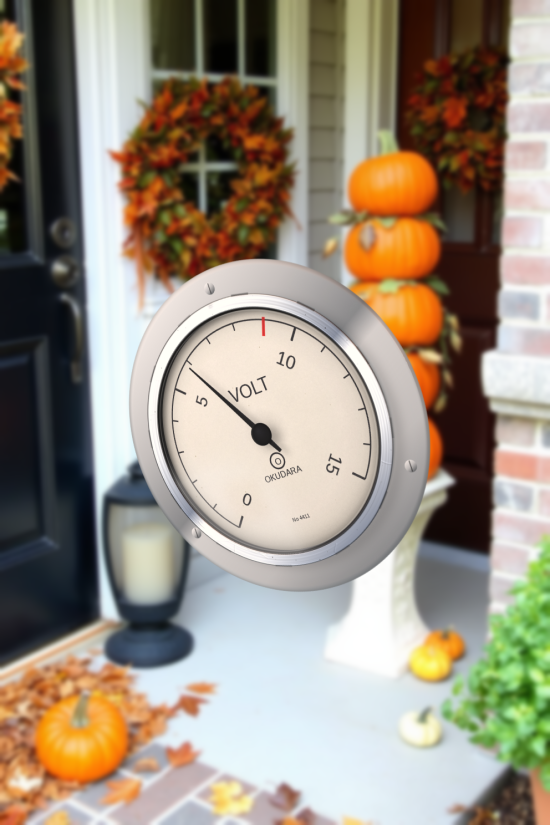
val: 6 V
